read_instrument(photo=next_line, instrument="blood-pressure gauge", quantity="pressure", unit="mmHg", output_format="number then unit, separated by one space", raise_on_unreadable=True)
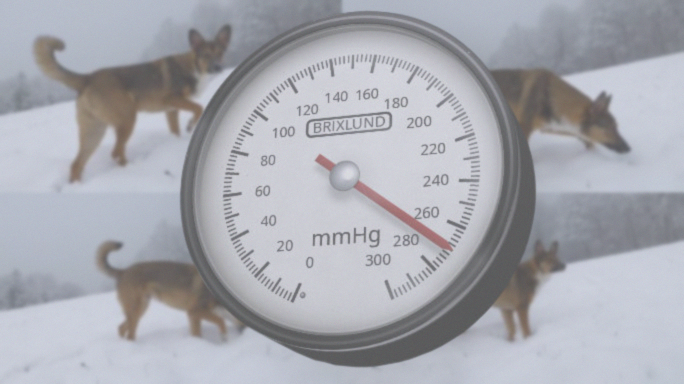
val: 270 mmHg
